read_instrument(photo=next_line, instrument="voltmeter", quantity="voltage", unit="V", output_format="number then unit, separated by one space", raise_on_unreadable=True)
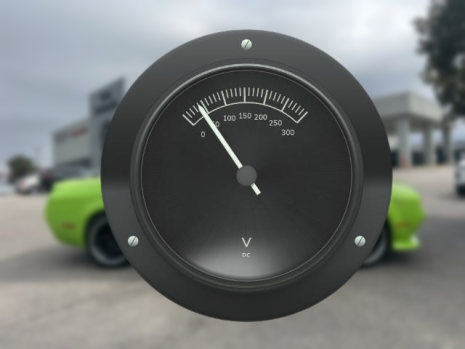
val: 40 V
